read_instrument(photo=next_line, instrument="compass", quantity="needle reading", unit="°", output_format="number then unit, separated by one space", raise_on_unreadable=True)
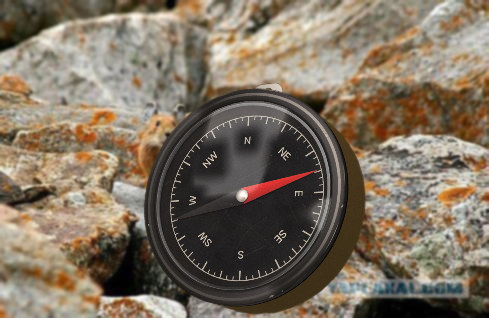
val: 75 °
